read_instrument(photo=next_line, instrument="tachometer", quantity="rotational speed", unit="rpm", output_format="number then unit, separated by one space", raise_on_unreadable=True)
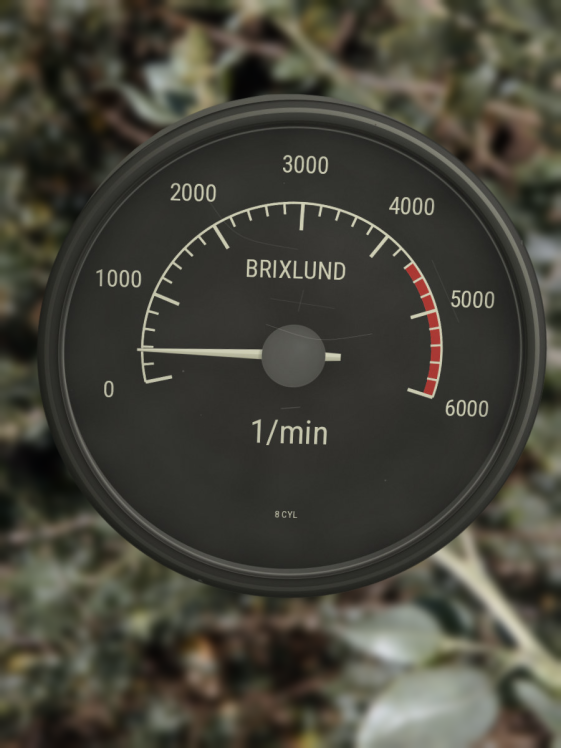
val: 400 rpm
